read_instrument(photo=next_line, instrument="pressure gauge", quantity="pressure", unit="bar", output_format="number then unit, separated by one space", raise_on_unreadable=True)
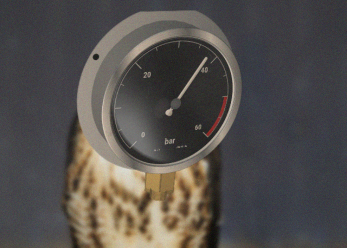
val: 37.5 bar
